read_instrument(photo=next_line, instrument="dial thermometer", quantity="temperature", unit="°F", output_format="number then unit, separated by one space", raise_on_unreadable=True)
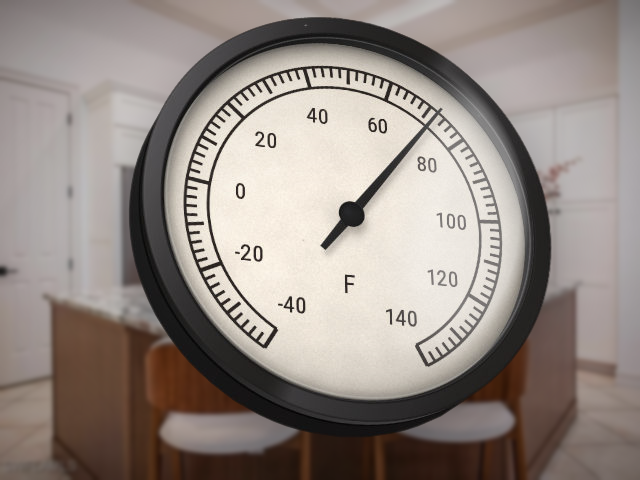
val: 72 °F
